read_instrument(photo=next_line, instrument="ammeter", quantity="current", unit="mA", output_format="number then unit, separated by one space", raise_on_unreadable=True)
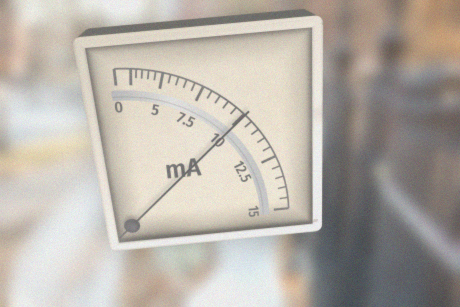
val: 10 mA
